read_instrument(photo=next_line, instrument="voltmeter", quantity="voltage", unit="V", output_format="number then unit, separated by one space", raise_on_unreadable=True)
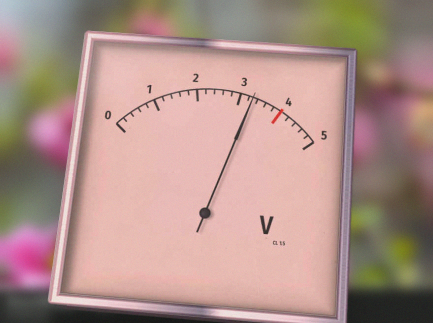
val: 3.3 V
